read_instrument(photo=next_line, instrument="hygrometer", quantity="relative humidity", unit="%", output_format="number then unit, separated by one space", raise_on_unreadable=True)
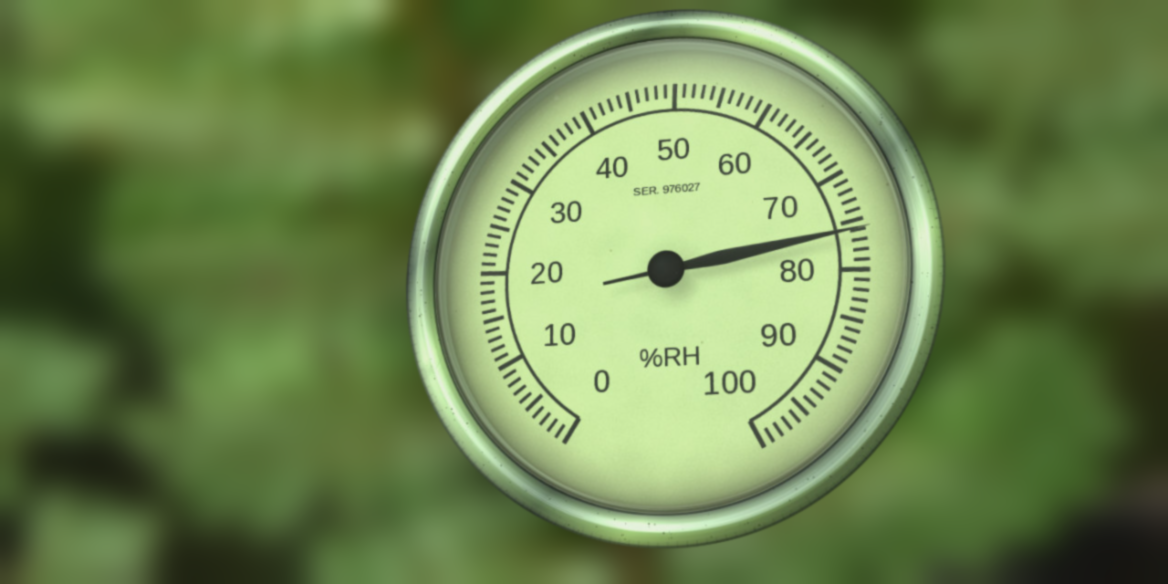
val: 76 %
